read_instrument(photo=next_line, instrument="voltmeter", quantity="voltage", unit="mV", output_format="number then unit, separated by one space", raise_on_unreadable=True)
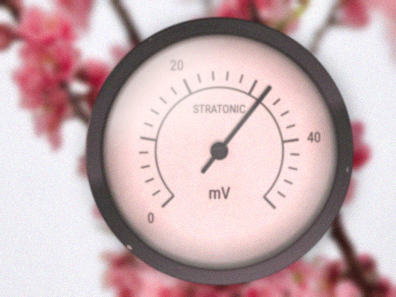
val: 32 mV
